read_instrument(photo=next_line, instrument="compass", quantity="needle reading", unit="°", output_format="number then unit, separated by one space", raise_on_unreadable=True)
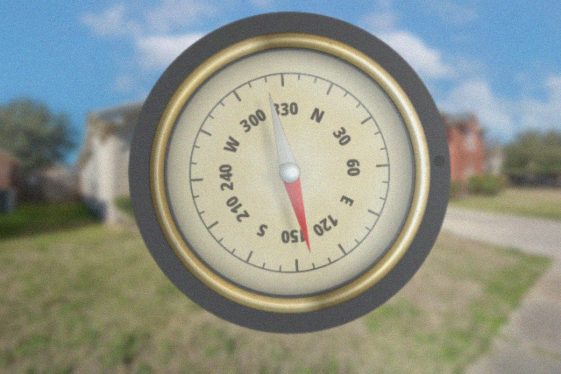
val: 140 °
